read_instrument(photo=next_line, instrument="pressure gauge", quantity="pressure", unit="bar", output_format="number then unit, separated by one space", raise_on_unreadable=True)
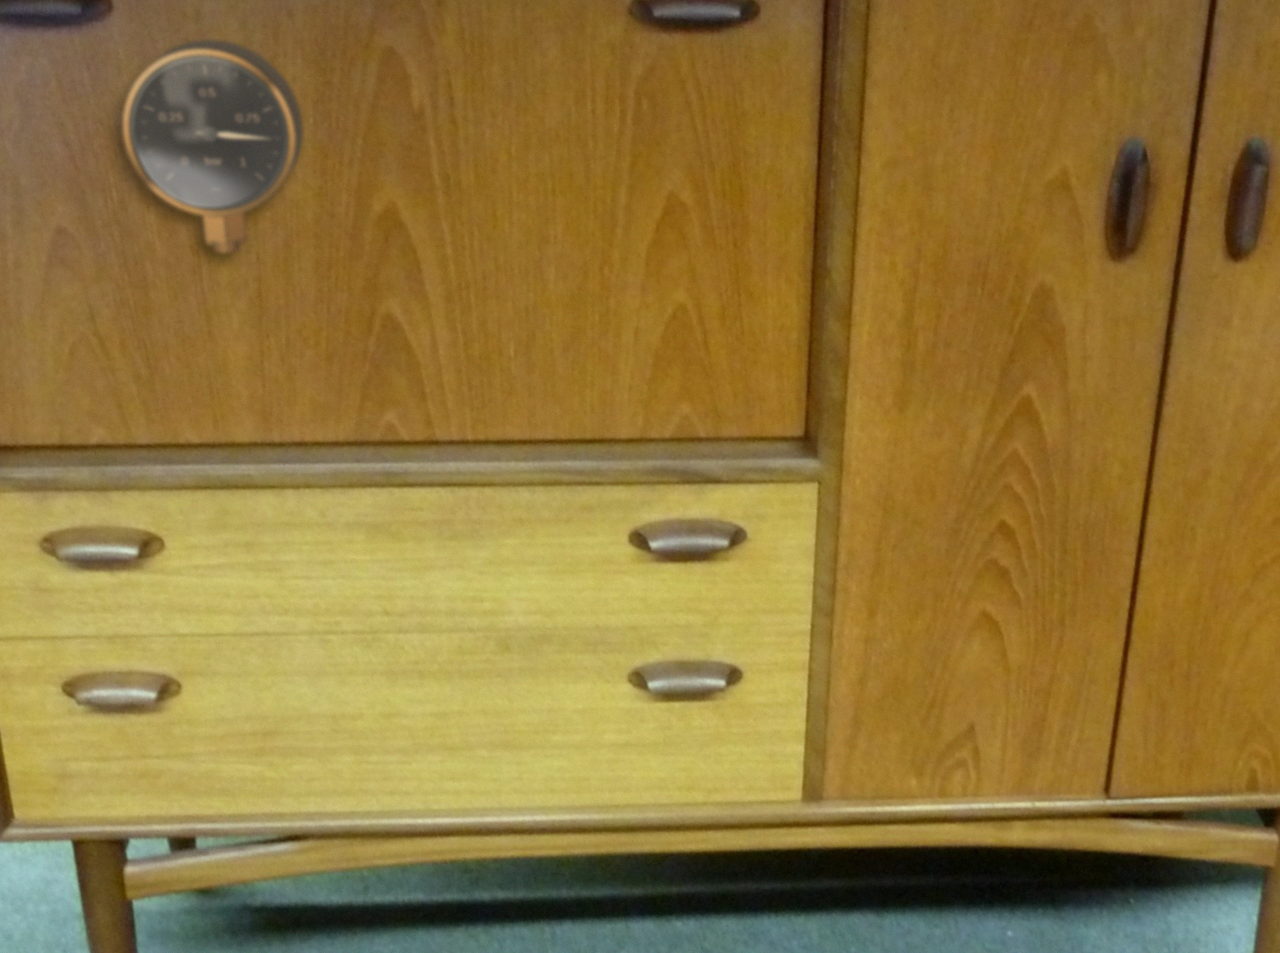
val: 0.85 bar
